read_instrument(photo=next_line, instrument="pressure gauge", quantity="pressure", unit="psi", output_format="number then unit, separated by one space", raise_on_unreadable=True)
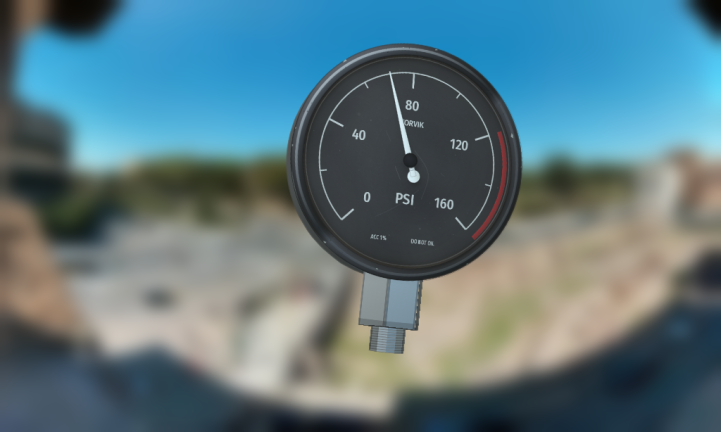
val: 70 psi
